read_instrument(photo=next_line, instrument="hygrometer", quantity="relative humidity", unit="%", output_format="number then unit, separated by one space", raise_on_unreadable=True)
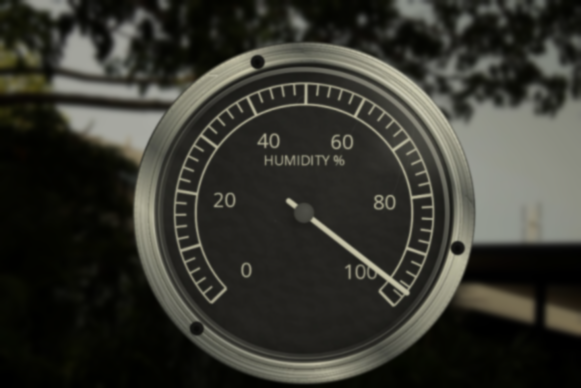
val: 97 %
